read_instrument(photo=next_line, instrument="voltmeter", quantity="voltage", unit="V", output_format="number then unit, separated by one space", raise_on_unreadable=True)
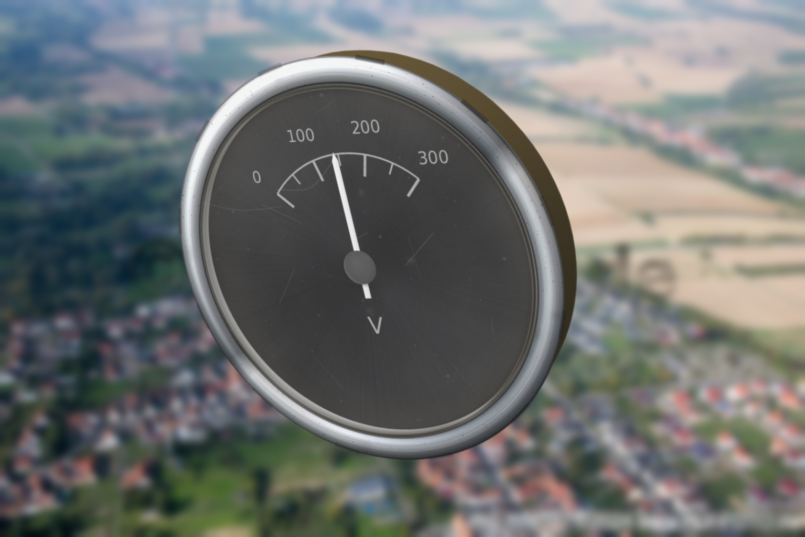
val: 150 V
